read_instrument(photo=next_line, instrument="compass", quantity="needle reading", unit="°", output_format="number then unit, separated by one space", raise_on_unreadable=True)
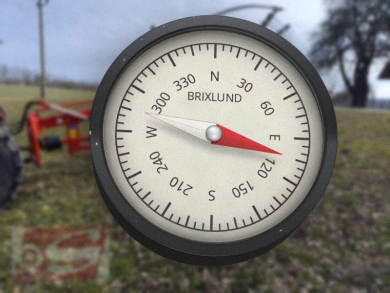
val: 105 °
